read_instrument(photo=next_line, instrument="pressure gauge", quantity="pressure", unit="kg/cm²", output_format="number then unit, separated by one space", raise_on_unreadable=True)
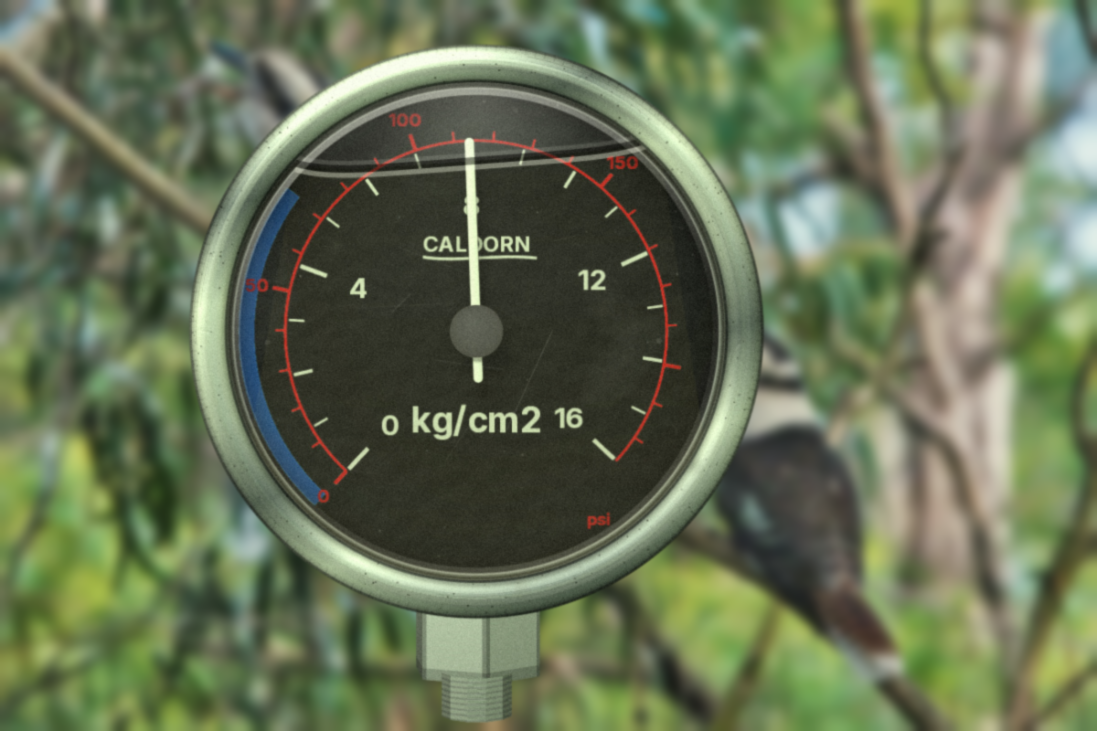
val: 8 kg/cm²
